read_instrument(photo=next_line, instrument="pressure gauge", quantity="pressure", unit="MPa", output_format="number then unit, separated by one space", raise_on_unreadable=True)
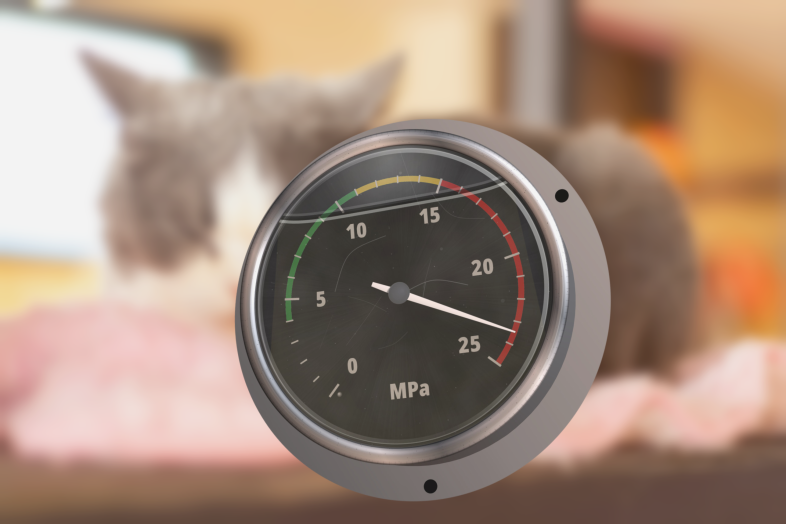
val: 23.5 MPa
